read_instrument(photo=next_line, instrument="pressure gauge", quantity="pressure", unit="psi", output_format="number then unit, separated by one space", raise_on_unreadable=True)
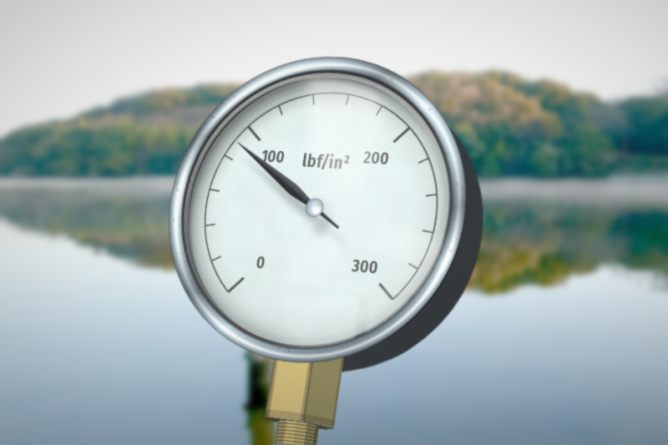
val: 90 psi
